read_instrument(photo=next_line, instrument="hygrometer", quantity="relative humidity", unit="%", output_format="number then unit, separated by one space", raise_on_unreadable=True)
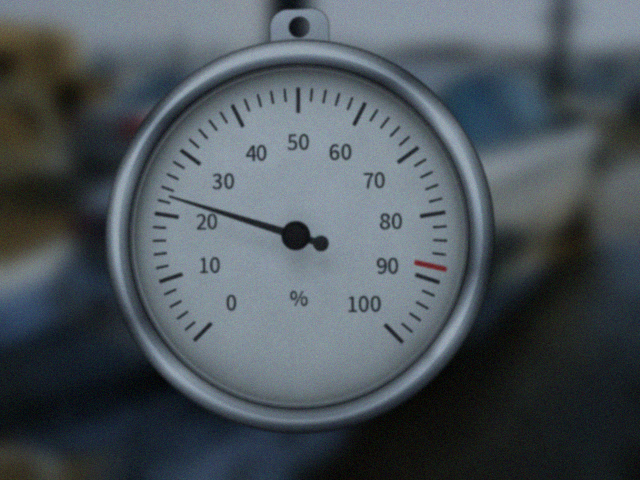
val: 23 %
